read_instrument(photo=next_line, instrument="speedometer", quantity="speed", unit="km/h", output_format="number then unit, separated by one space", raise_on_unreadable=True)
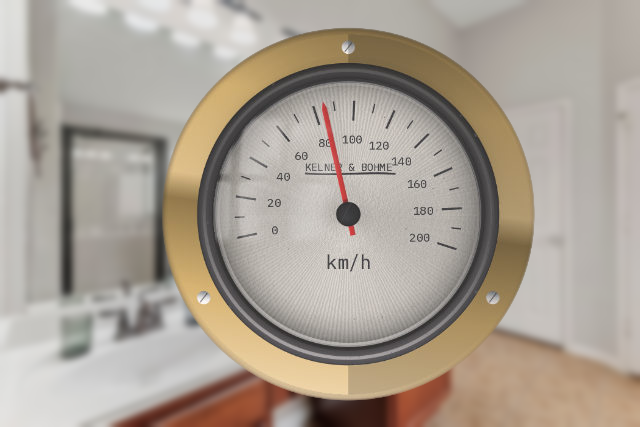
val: 85 km/h
